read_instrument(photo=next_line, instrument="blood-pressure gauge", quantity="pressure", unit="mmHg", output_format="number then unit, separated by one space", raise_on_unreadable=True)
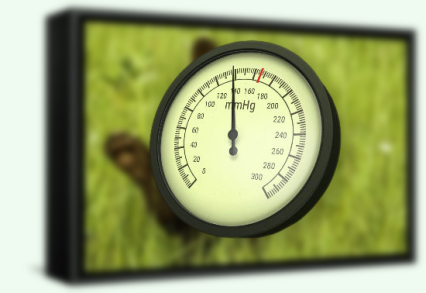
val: 140 mmHg
